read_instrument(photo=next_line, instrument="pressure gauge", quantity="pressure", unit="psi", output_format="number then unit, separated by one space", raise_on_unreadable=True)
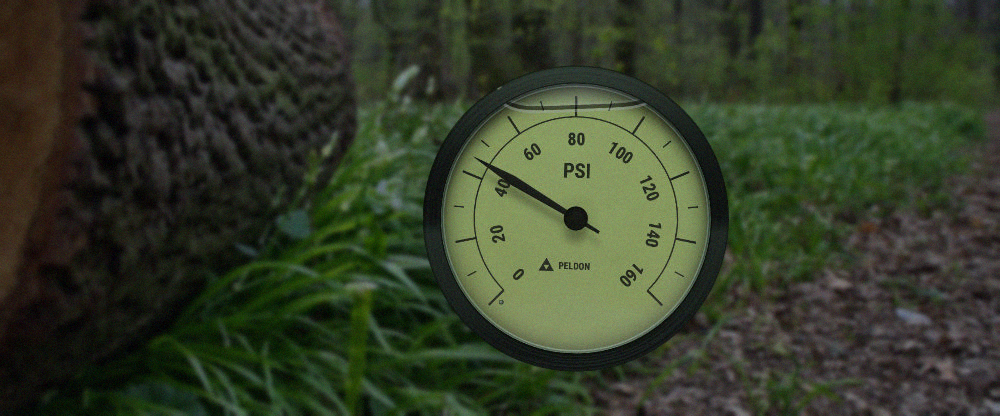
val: 45 psi
